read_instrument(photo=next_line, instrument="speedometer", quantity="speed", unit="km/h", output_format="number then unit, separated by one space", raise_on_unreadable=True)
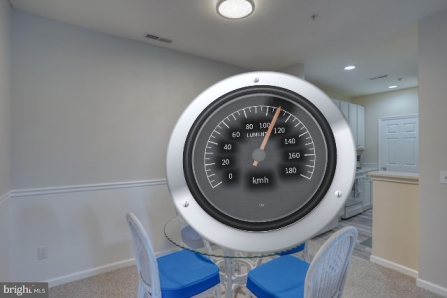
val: 110 km/h
